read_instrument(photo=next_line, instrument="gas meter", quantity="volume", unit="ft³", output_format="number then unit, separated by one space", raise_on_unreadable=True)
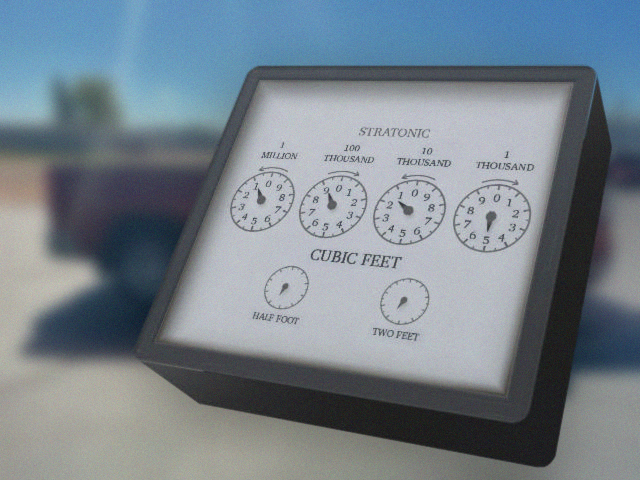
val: 91500 ft³
